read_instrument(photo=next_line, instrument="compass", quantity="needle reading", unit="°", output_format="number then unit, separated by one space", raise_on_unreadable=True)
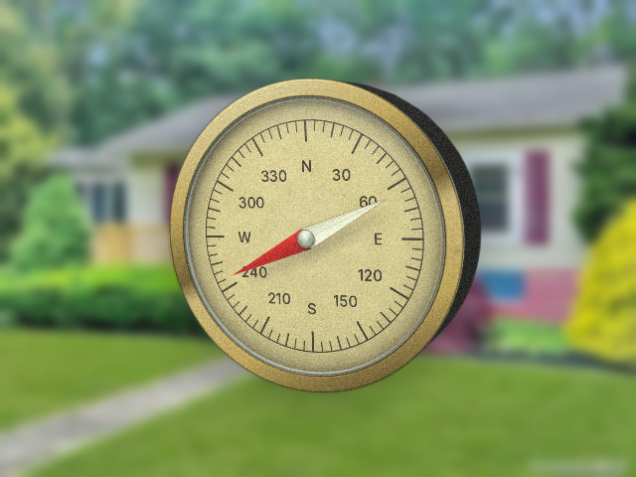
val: 245 °
